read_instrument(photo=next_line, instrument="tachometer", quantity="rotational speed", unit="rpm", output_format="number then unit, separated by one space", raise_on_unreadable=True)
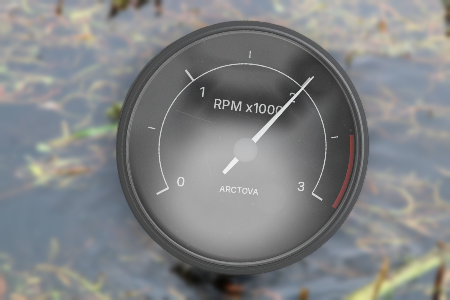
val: 2000 rpm
